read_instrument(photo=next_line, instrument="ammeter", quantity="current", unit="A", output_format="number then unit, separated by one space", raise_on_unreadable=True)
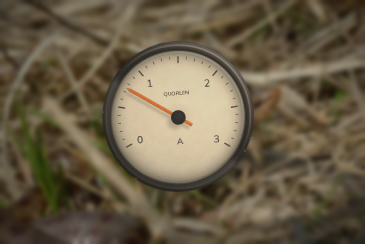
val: 0.75 A
